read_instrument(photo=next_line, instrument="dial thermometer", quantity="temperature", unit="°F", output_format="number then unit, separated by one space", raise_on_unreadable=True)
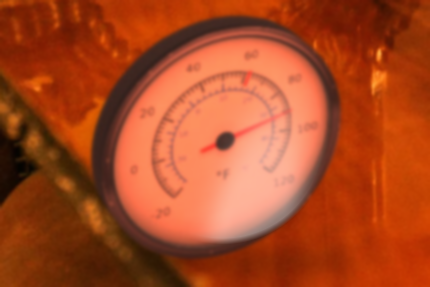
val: 90 °F
